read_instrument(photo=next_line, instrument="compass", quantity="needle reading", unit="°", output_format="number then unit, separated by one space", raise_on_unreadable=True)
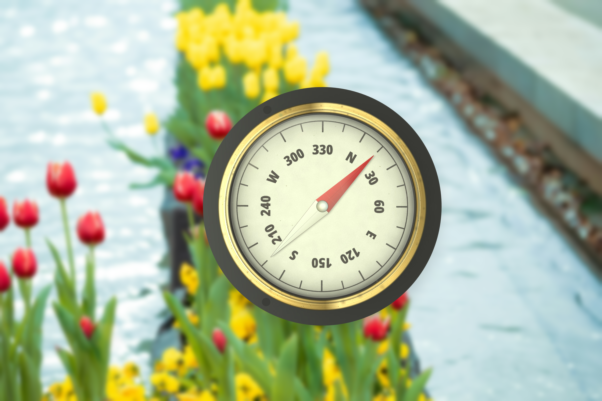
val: 15 °
